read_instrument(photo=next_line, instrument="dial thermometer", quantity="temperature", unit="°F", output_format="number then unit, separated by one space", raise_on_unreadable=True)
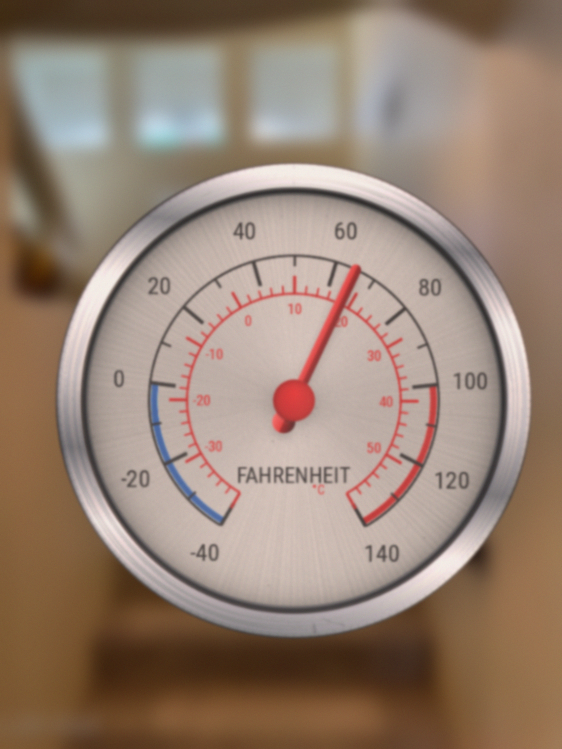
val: 65 °F
